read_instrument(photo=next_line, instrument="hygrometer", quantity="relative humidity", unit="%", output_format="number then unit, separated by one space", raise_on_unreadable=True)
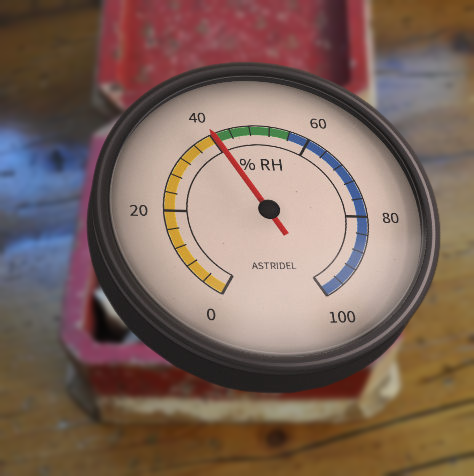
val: 40 %
